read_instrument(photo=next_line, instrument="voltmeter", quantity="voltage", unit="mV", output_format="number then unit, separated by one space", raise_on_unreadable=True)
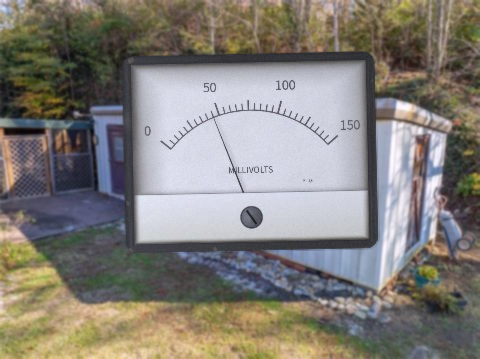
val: 45 mV
